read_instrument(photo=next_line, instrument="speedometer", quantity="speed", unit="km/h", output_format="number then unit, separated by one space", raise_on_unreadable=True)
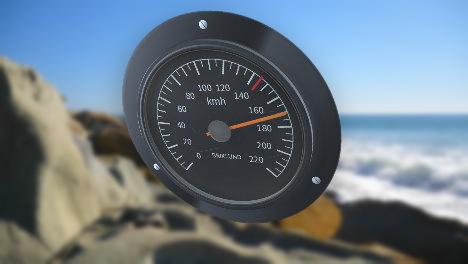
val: 170 km/h
